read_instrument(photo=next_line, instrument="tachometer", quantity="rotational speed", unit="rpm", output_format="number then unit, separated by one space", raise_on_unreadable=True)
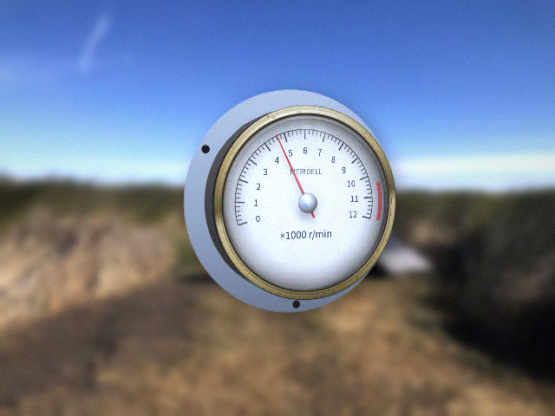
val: 4600 rpm
